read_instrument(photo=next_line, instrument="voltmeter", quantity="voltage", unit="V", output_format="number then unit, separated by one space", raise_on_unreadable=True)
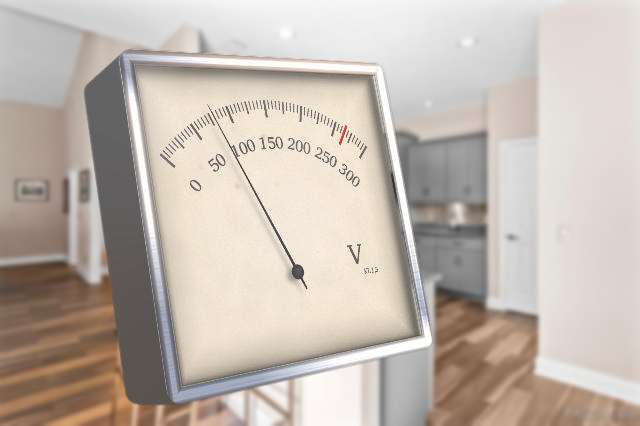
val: 75 V
